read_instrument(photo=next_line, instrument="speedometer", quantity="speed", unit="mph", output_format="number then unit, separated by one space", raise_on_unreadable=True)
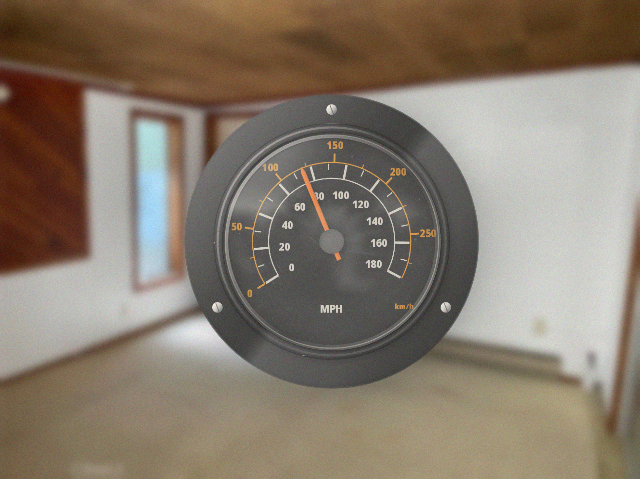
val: 75 mph
